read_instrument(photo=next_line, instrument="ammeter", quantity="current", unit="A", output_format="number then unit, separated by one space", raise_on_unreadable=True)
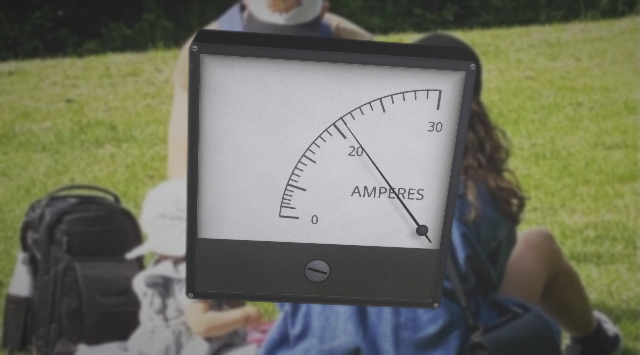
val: 21 A
